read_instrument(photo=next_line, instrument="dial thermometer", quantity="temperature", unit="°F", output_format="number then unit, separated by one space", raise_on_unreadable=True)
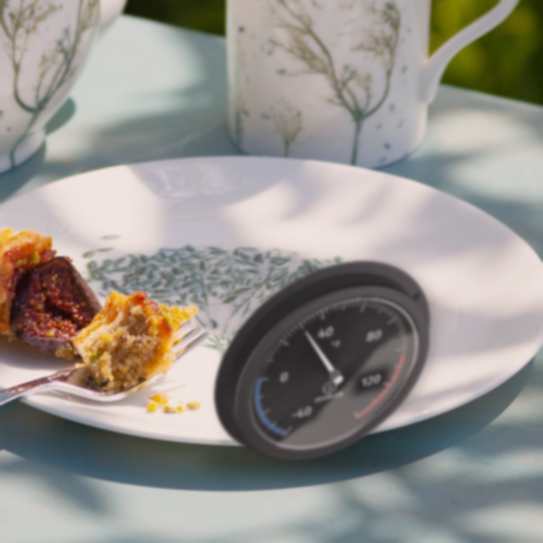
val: 30 °F
